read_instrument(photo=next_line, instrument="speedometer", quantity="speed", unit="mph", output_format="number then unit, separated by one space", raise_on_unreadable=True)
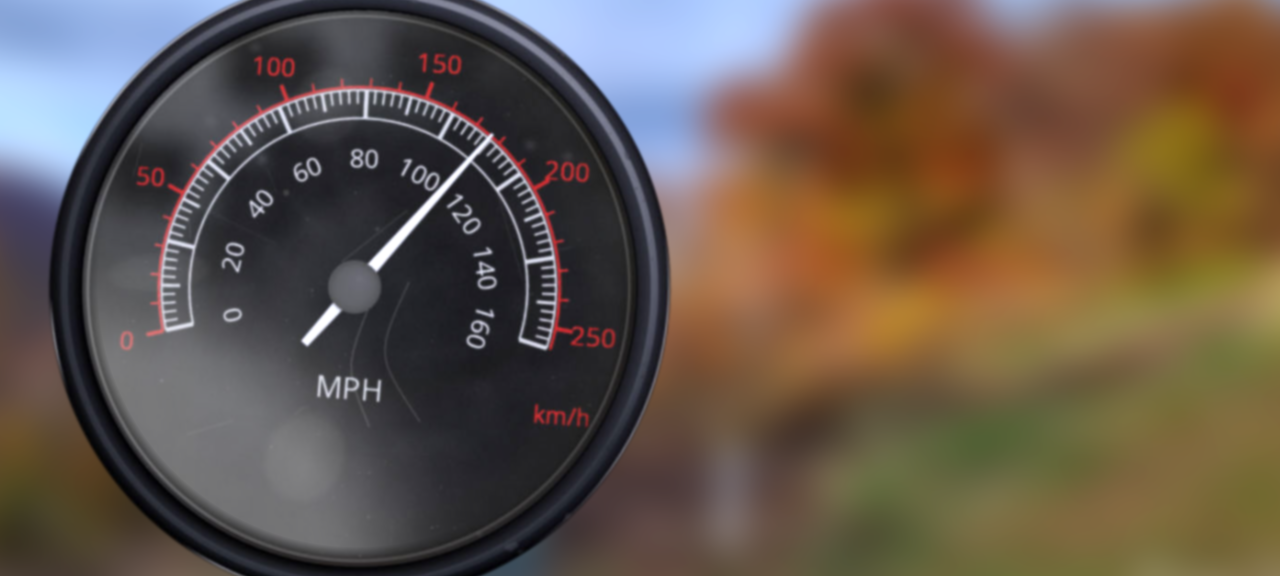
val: 110 mph
